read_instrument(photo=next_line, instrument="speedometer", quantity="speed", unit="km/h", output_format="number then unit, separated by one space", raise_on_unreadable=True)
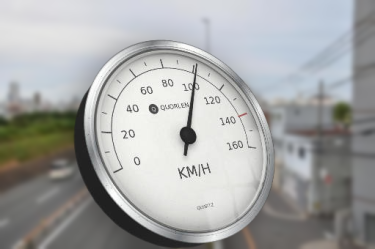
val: 100 km/h
